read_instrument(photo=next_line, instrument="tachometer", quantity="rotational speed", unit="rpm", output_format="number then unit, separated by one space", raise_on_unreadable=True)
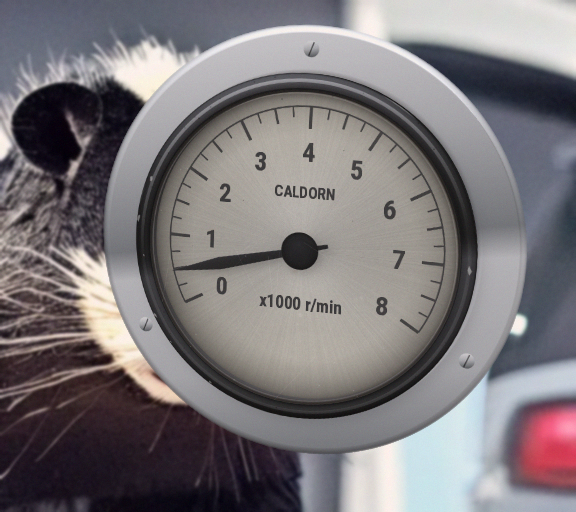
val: 500 rpm
